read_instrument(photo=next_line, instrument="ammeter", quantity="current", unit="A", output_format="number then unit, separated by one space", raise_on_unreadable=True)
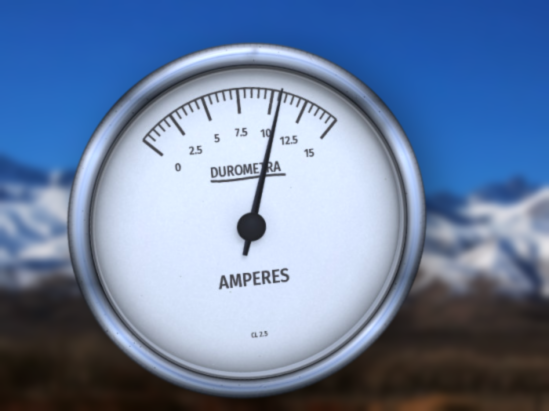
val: 10.5 A
